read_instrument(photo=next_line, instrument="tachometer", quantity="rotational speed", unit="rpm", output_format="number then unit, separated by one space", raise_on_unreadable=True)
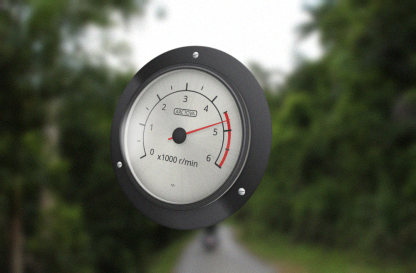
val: 4750 rpm
